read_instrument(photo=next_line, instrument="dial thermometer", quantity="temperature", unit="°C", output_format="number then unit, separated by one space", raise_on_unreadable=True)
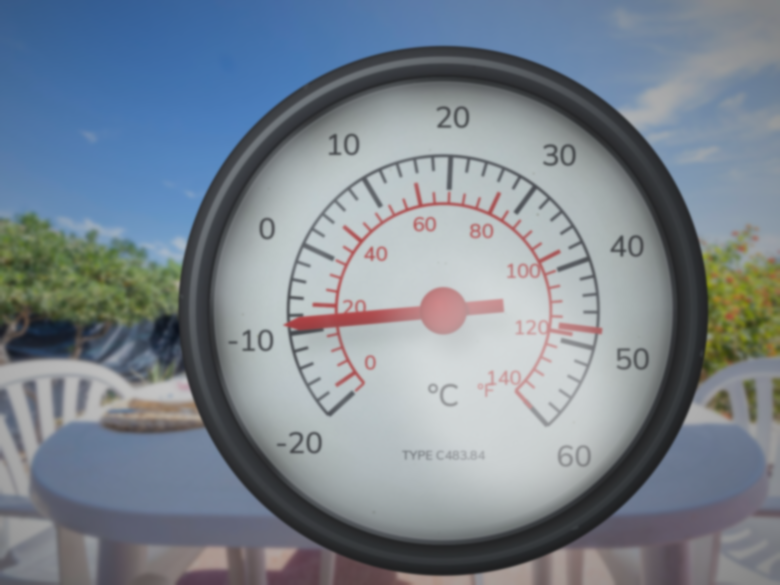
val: -9 °C
